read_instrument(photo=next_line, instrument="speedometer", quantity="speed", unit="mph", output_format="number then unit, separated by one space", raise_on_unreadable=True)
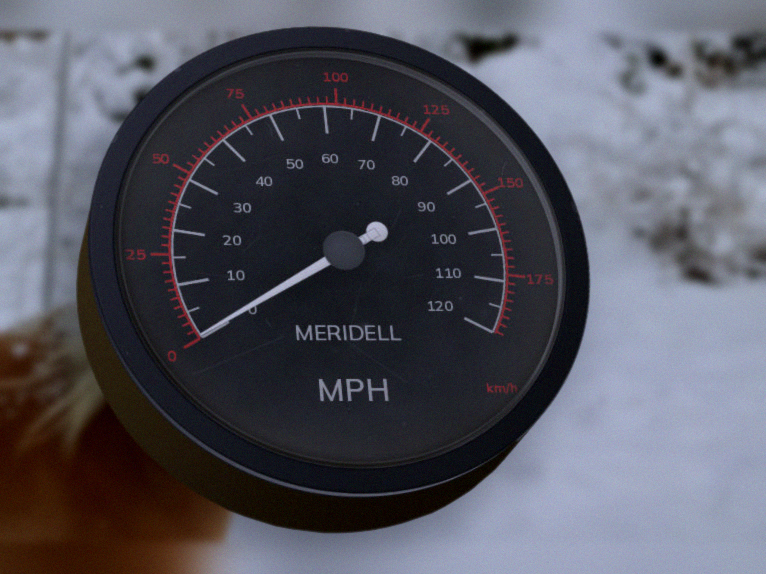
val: 0 mph
